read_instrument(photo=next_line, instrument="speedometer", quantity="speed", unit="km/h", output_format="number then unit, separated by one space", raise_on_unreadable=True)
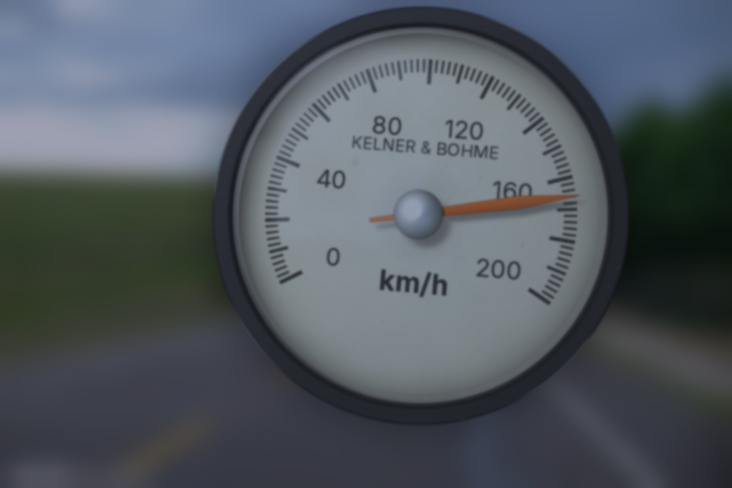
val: 166 km/h
